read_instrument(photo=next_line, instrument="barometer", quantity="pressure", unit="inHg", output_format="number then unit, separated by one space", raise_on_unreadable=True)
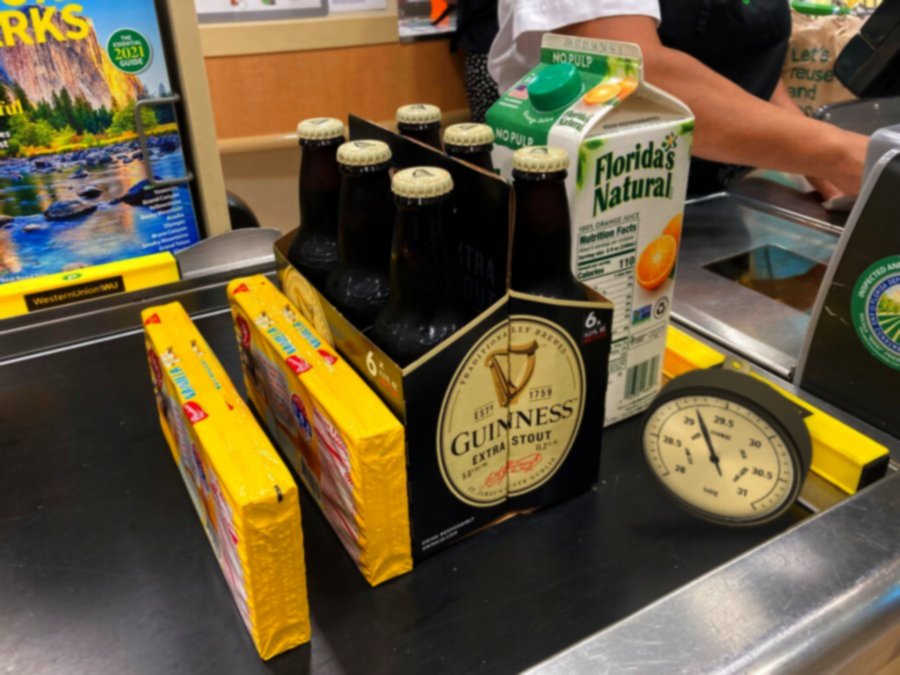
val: 29.2 inHg
